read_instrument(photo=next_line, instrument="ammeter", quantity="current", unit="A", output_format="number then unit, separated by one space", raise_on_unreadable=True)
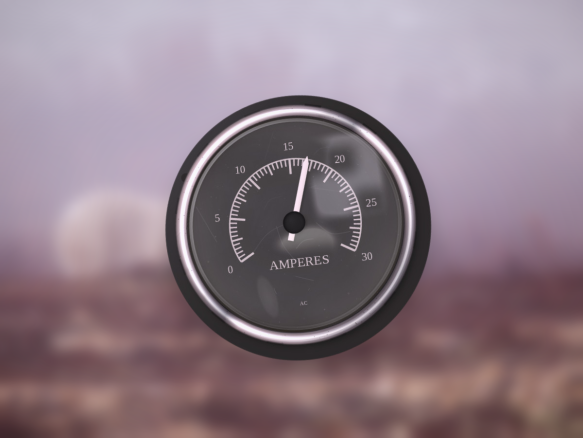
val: 17 A
